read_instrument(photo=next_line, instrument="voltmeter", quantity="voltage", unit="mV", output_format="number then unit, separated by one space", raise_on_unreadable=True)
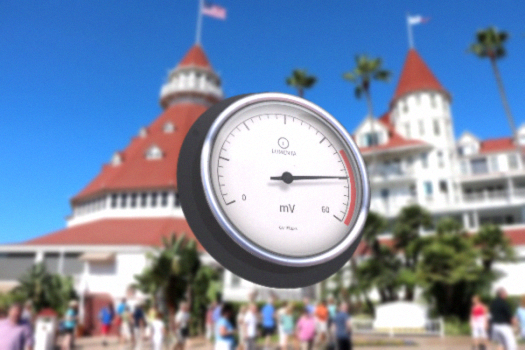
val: 50 mV
